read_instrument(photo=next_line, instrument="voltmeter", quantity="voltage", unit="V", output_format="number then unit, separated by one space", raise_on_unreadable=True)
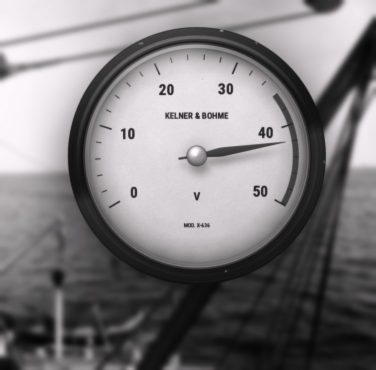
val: 42 V
